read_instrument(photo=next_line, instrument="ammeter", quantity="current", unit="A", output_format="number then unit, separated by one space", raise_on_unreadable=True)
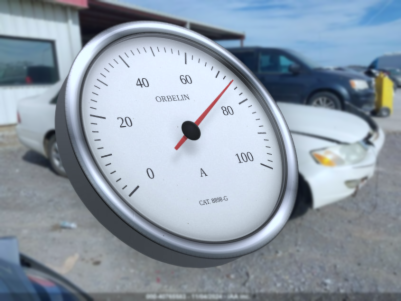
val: 74 A
